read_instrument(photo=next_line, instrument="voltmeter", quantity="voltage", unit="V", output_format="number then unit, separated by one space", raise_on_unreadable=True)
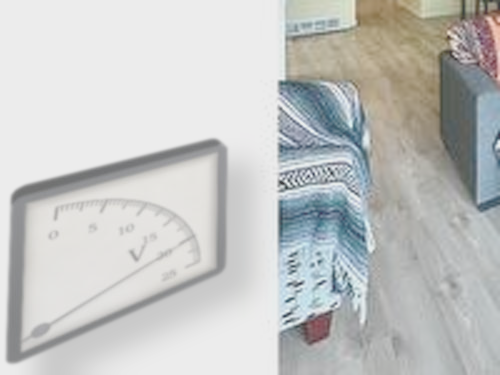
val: 20 V
